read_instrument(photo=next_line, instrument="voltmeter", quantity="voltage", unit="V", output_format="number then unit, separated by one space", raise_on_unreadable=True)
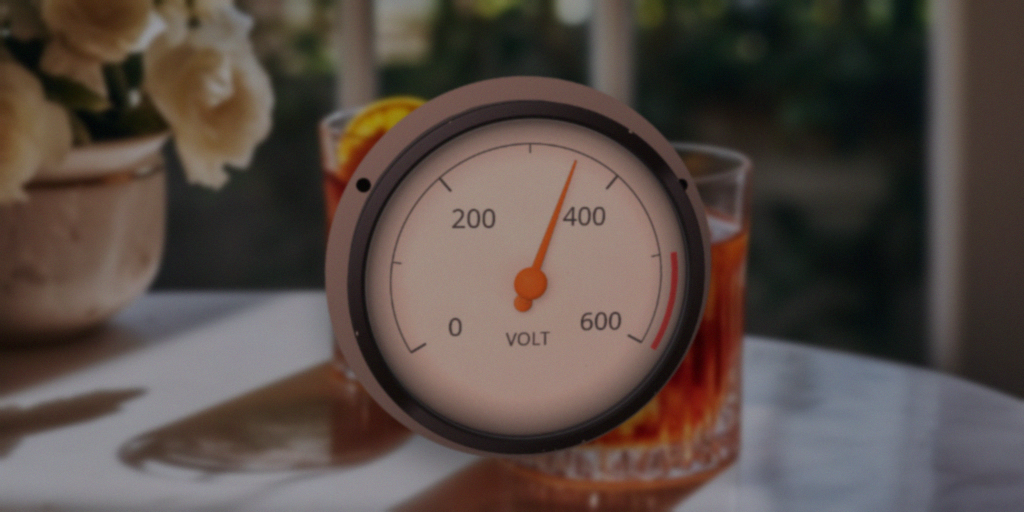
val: 350 V
